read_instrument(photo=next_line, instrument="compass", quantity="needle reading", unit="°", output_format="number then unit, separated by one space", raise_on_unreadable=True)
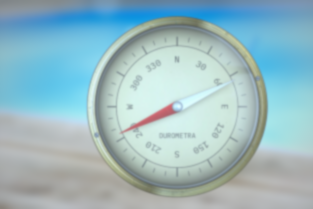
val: 245 °
